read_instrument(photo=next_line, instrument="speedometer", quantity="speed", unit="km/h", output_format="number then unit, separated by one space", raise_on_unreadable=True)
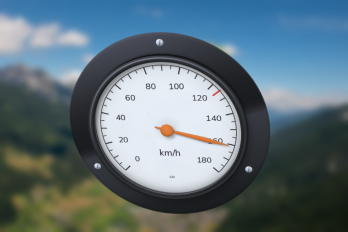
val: 160 km/h
